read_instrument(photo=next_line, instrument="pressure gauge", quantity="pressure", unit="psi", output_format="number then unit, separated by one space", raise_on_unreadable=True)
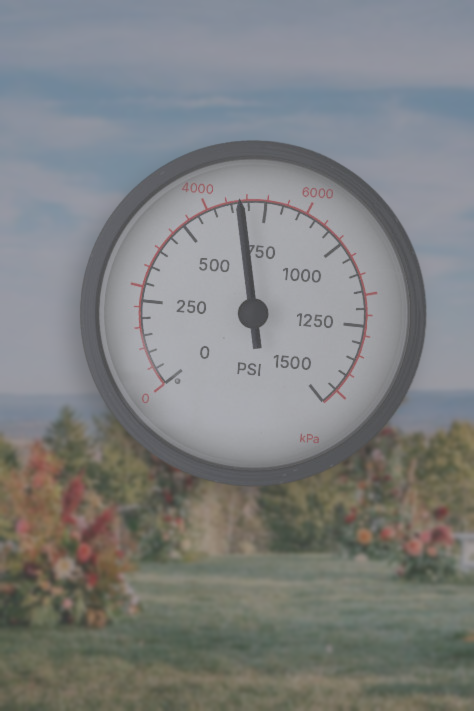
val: 675 psi
